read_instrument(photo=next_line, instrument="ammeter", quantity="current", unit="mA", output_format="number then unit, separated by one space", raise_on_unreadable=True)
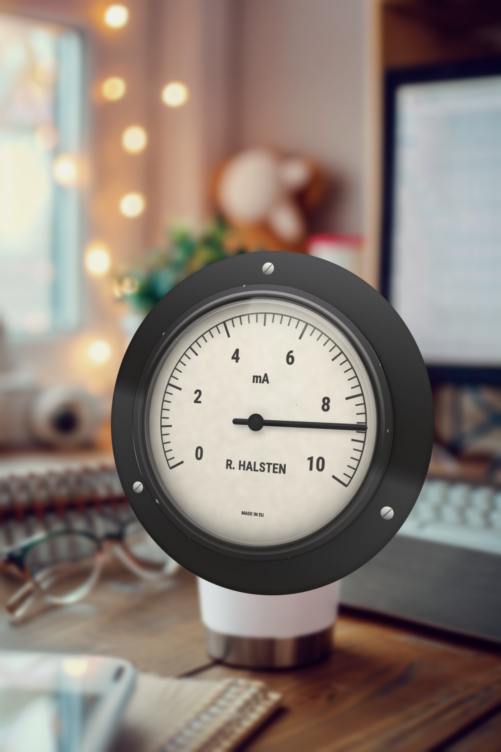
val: 8.7 mA
